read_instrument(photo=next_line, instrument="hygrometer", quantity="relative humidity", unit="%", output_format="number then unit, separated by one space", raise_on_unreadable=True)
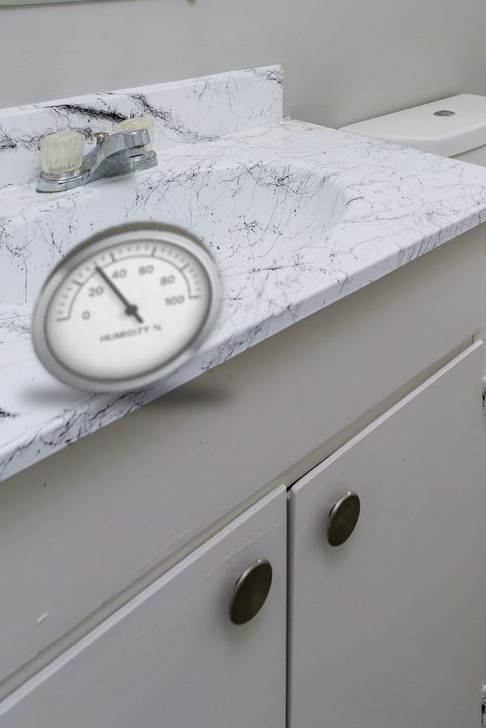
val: 32 %
